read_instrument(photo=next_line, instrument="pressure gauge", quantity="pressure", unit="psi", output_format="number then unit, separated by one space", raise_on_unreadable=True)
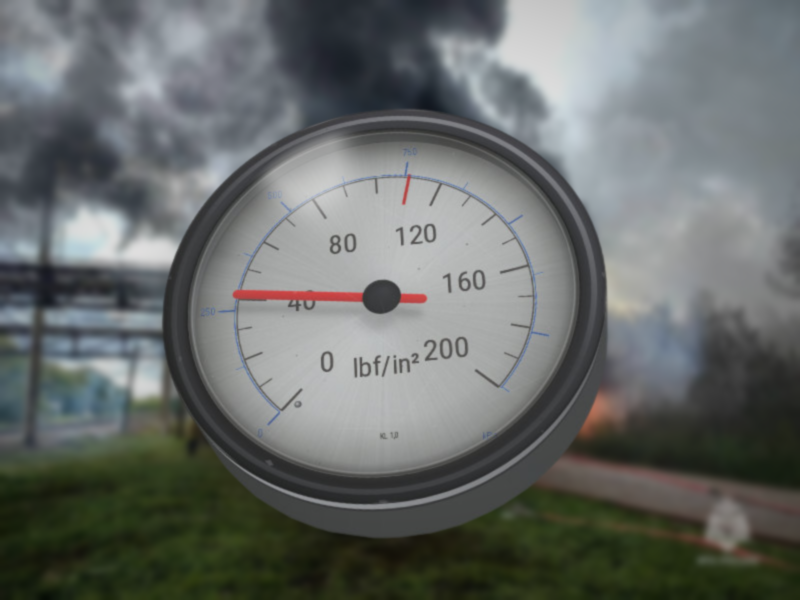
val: 40 psi
